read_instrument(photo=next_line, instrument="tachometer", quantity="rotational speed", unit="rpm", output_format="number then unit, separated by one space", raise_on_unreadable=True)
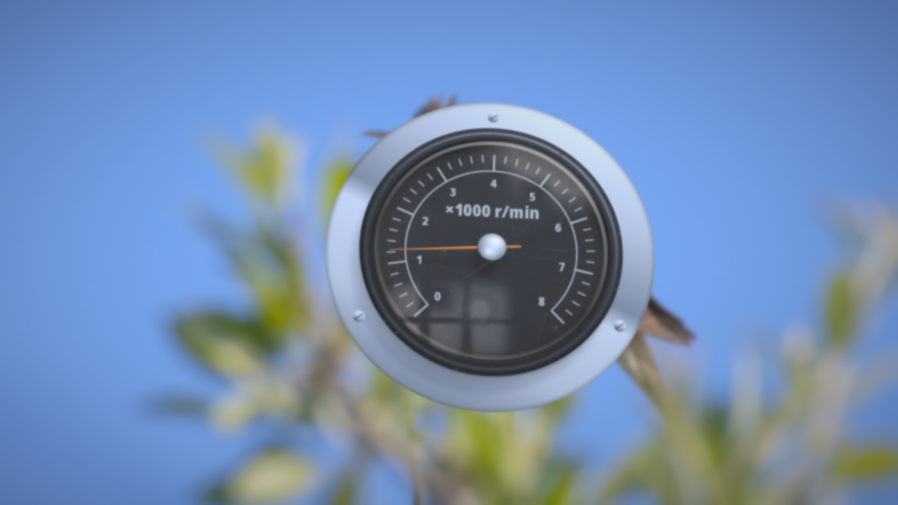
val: 1200 rpm
